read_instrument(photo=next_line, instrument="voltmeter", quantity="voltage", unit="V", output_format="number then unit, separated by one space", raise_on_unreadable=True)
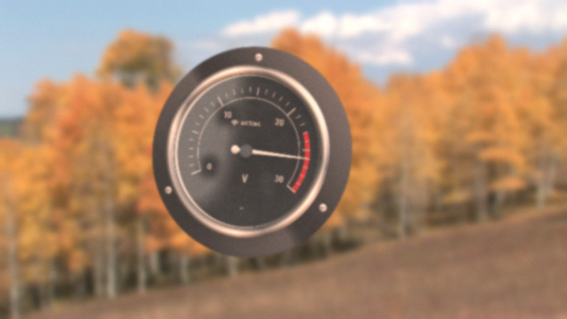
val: 26 V
